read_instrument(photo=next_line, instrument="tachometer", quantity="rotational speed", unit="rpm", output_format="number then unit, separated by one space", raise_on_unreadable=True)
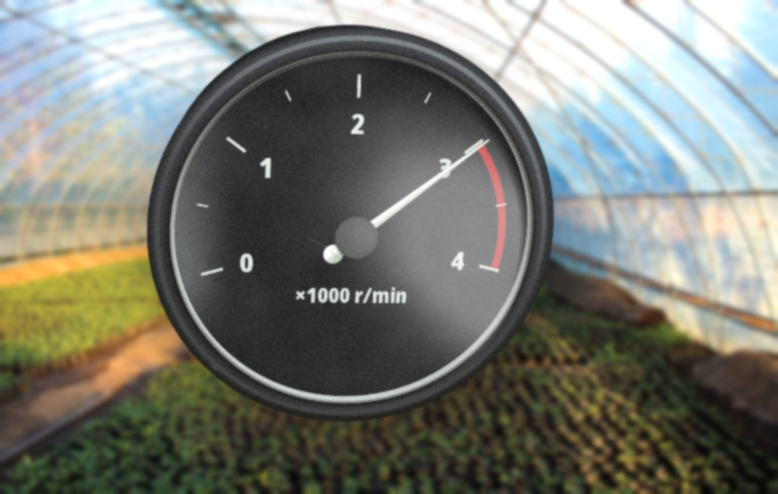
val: 3000 rpm
